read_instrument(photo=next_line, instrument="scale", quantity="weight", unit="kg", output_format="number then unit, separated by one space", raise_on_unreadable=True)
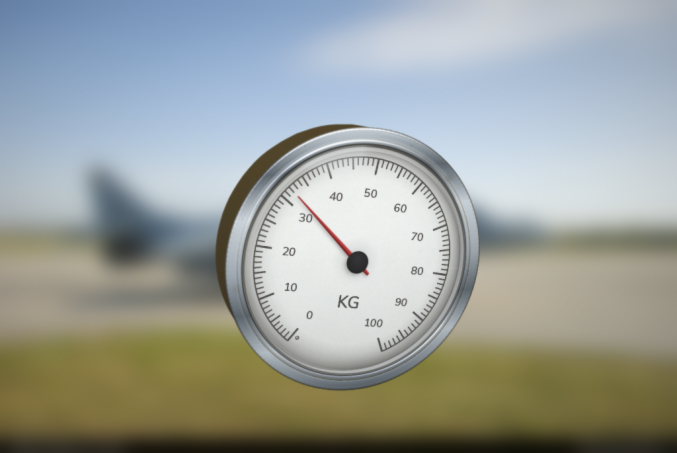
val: 32 kg
